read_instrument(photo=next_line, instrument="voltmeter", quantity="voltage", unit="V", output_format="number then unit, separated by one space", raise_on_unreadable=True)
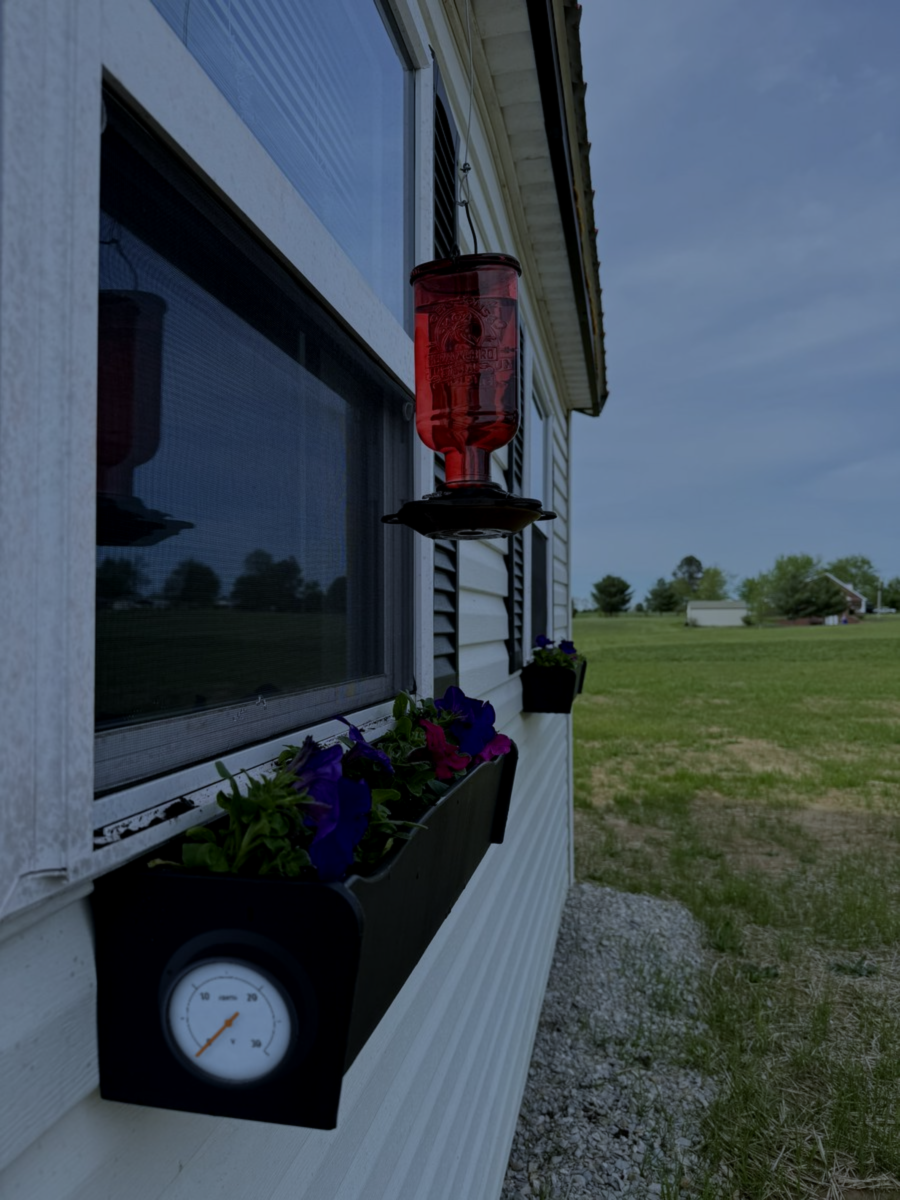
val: 0 V
